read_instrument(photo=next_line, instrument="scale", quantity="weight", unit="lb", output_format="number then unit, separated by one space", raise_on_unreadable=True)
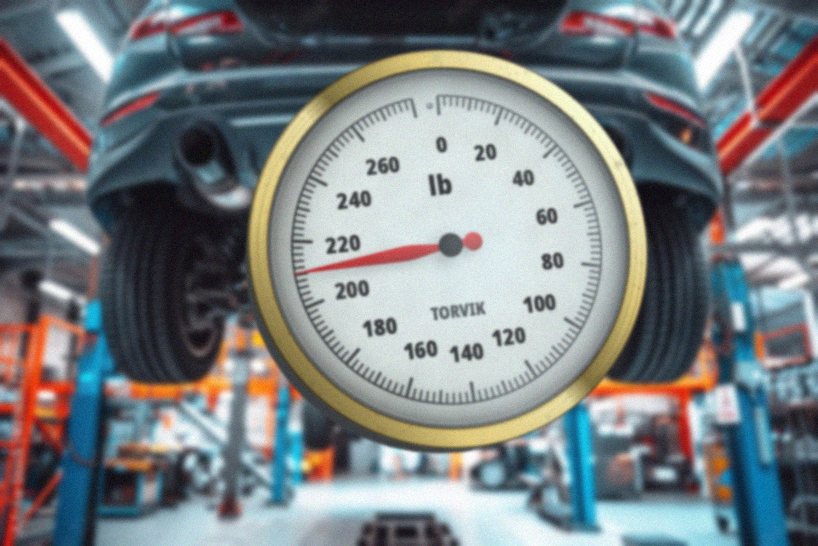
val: 210 lb
